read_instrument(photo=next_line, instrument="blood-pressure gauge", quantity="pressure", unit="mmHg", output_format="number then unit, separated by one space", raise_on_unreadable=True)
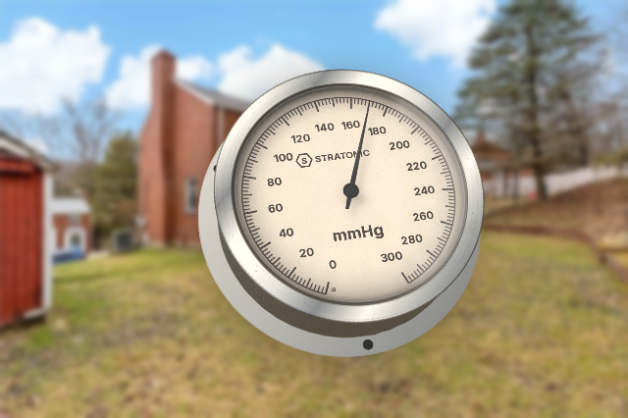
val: 170 mmHg
